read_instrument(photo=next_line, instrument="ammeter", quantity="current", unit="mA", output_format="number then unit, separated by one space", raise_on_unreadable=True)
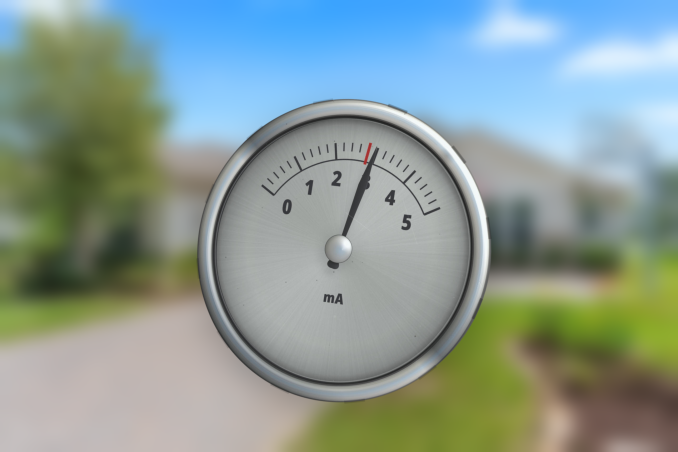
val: 3 mA
